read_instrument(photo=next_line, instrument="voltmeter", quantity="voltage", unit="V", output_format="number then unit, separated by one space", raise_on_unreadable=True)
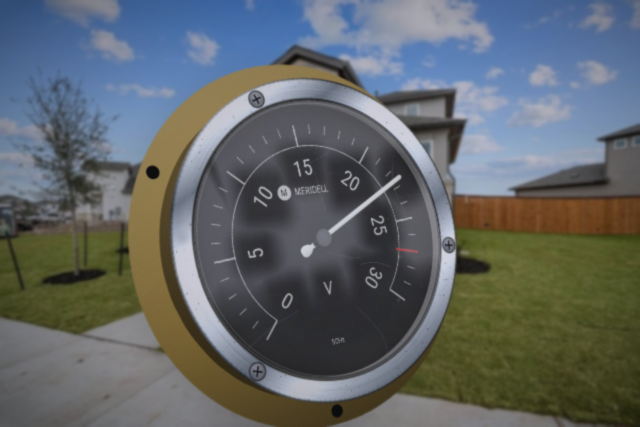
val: 22.5 V
